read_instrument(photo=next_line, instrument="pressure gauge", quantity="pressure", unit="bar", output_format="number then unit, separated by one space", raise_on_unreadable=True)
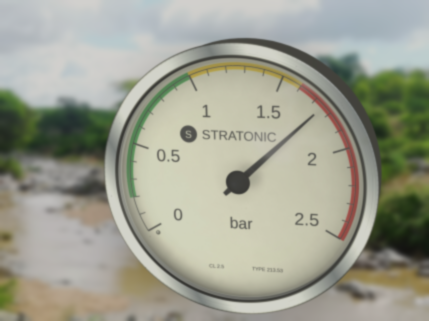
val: 1.75 bar
